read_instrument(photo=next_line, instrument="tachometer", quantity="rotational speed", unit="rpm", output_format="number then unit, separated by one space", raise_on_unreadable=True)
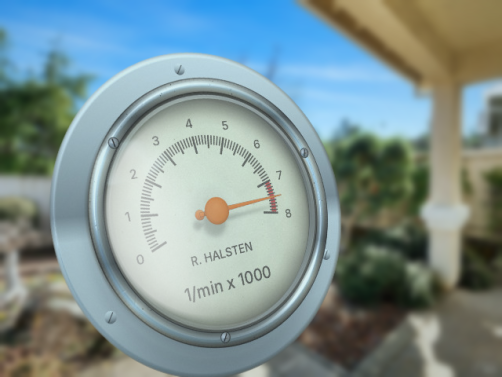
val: 7500 rpm
